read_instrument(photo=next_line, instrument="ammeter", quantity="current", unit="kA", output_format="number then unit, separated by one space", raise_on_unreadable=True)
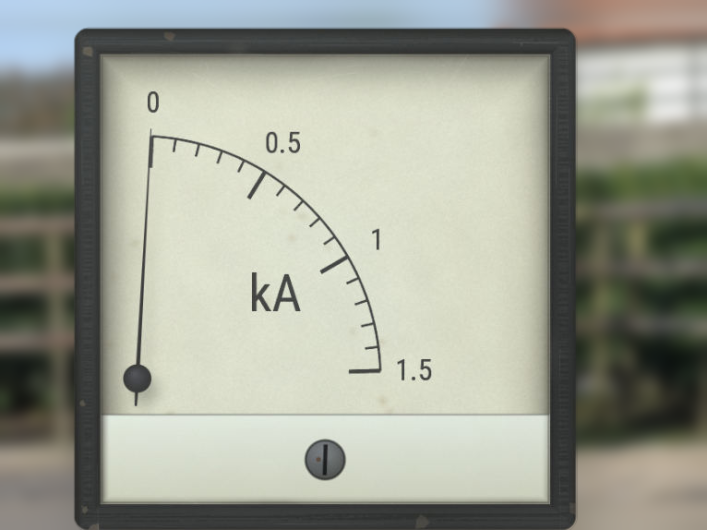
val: 0 kA
